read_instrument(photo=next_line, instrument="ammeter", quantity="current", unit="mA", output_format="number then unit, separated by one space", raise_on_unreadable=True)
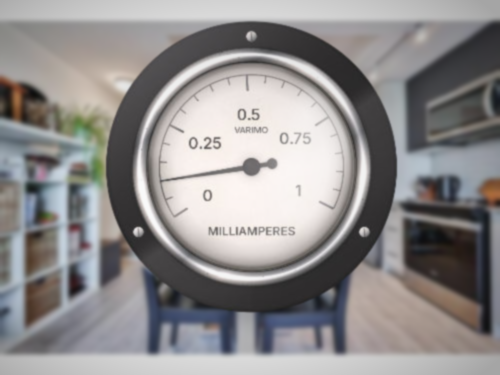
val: 0.1 mA
